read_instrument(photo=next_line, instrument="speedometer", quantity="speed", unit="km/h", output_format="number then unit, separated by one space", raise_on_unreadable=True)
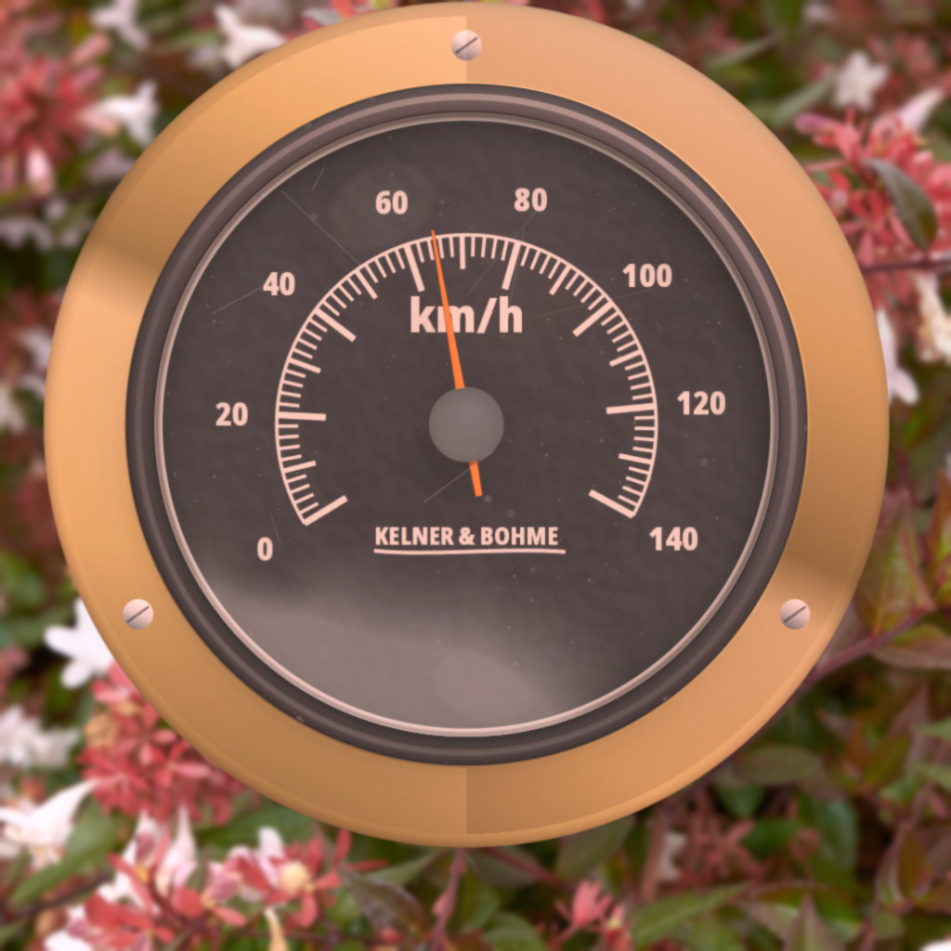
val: 65 km/h
